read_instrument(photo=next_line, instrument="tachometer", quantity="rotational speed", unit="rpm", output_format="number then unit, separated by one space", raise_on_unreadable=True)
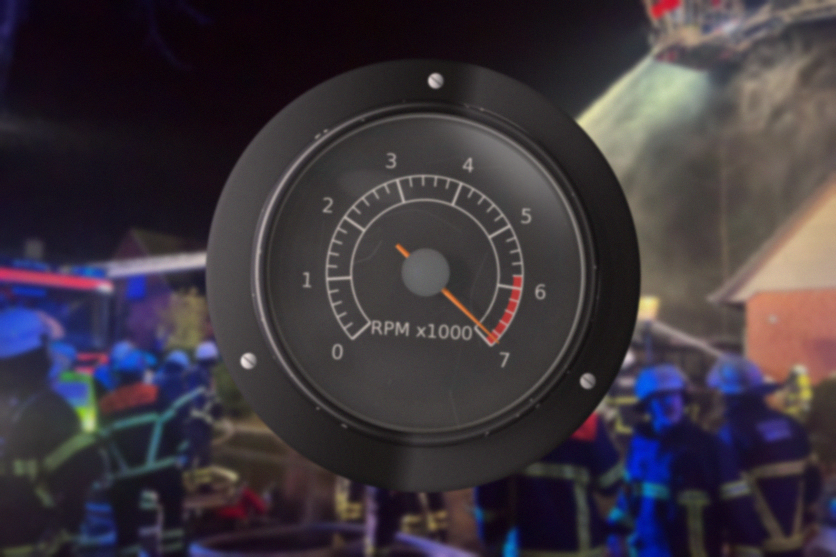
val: 6900 rpm
